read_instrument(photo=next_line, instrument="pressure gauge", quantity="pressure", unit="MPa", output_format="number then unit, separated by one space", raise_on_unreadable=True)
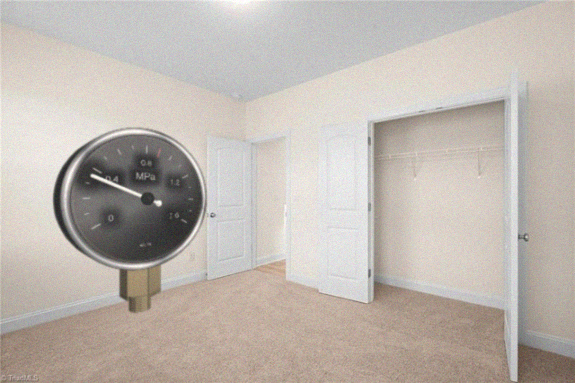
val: 0.35 MPa
